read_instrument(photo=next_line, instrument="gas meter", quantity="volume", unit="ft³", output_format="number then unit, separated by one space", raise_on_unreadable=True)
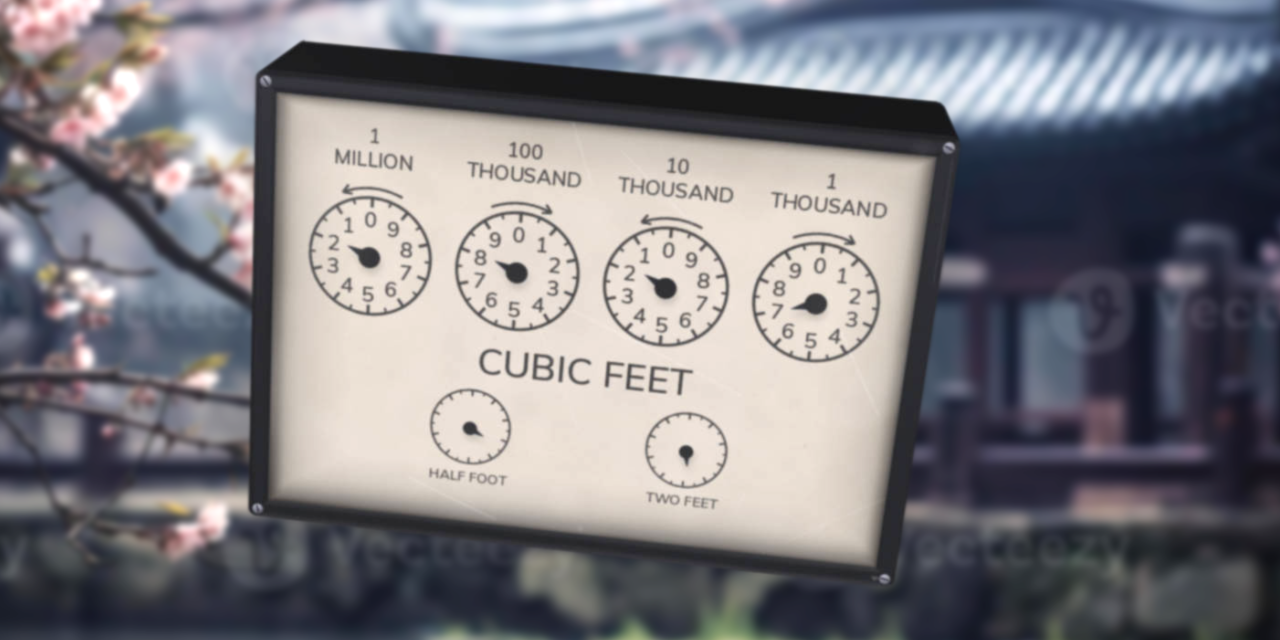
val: 181700 ft³
